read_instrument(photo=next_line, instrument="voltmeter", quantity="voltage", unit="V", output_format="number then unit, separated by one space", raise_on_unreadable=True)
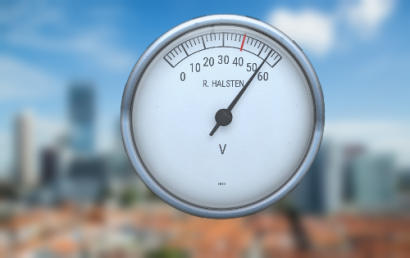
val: 54 V
